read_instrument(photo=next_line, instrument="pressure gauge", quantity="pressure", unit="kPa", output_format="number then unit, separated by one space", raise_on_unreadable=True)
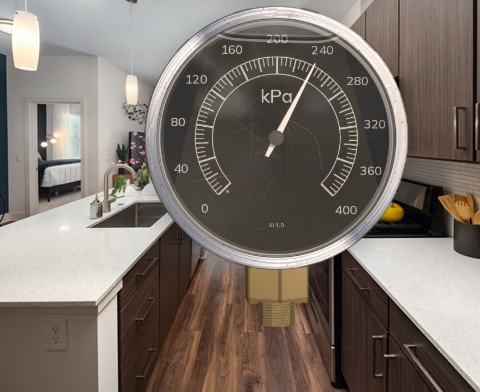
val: 240 kPa
